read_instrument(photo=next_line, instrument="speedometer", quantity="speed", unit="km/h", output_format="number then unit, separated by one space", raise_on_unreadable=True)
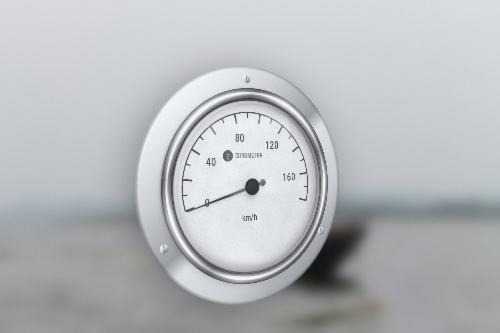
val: 0 km/h
